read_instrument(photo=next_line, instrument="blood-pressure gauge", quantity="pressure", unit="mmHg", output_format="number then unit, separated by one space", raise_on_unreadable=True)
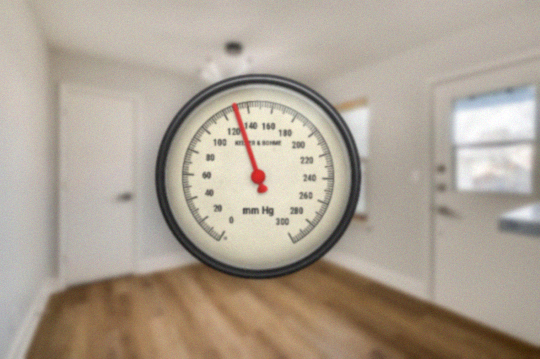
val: 130 mmHg
